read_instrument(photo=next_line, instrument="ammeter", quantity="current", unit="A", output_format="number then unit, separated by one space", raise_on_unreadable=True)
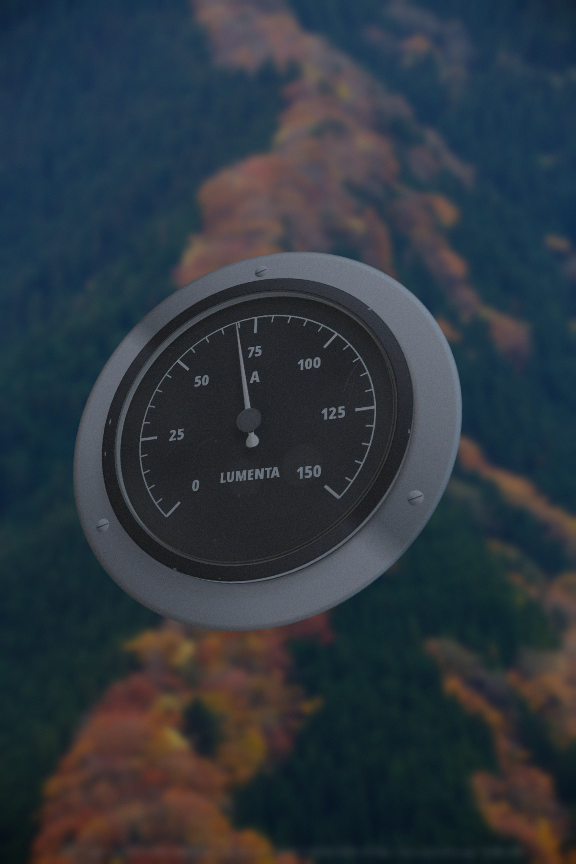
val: 70 A
